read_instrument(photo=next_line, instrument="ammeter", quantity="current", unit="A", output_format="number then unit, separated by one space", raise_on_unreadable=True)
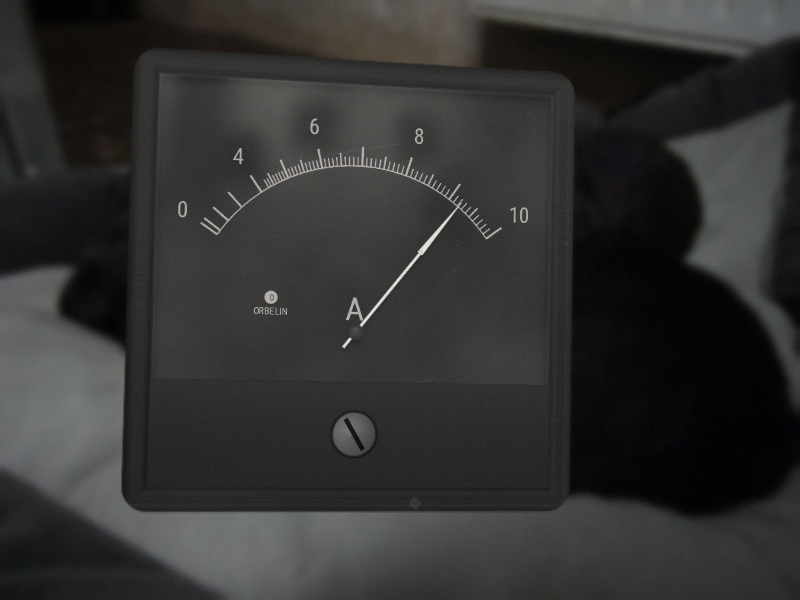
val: 9.2 A
